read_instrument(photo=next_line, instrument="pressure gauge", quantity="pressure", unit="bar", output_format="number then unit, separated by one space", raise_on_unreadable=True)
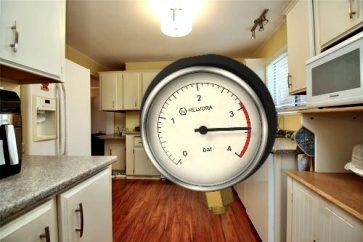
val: 3.4 bar
